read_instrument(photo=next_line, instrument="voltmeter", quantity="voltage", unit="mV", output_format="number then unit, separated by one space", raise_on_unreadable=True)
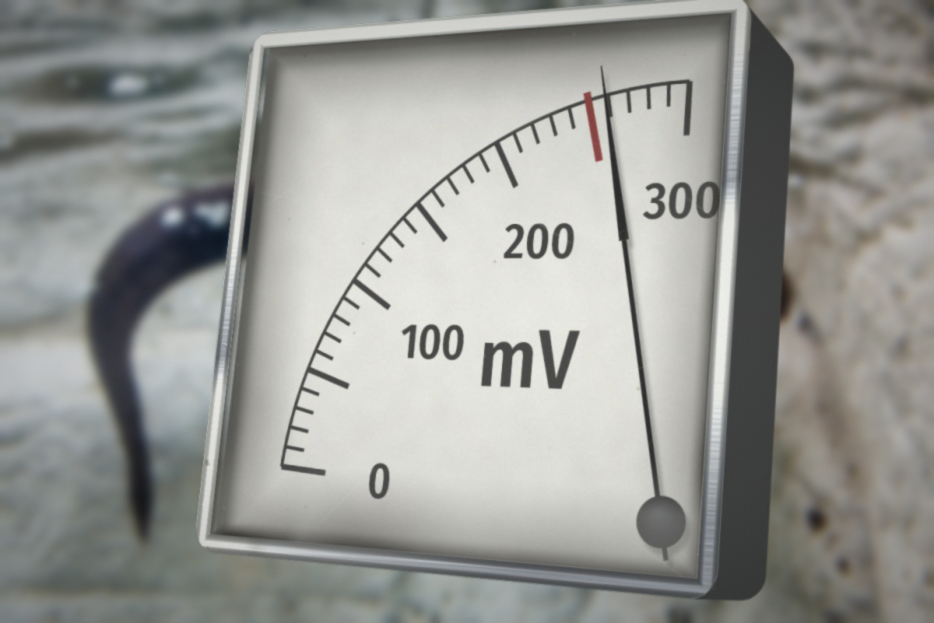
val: 260 mV
